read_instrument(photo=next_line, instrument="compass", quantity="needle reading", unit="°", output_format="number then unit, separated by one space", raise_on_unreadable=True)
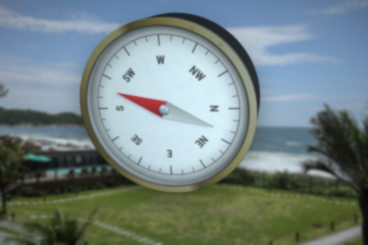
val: 200 °
